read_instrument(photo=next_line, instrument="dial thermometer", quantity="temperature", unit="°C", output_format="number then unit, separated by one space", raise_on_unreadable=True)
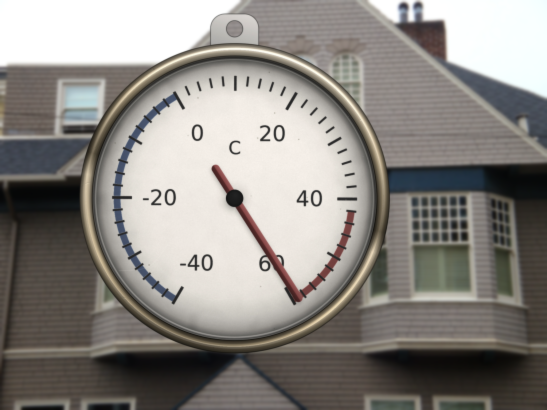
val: 59 °C
